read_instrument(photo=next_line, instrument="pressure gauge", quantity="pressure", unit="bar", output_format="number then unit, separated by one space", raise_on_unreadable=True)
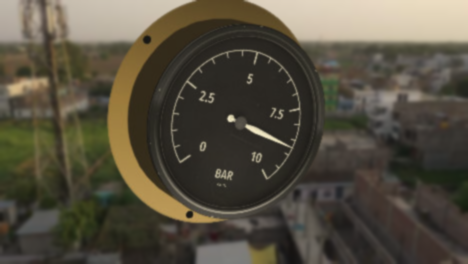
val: 8.75 bar
